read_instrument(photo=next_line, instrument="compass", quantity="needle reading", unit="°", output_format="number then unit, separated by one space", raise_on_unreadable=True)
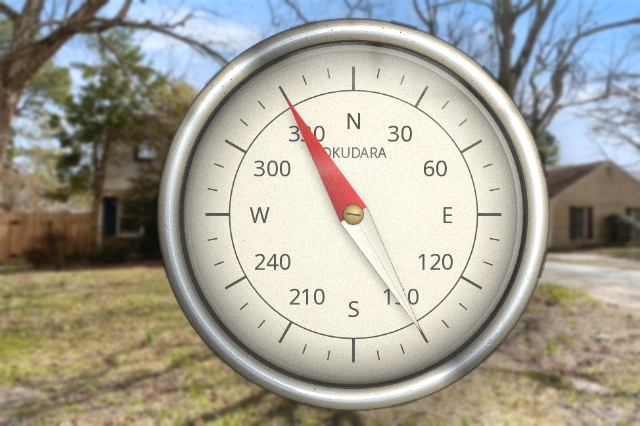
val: 330 °
